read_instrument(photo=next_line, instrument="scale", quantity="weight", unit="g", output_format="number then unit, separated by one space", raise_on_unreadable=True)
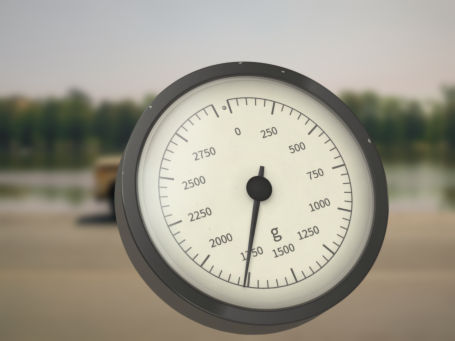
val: 1775 g
